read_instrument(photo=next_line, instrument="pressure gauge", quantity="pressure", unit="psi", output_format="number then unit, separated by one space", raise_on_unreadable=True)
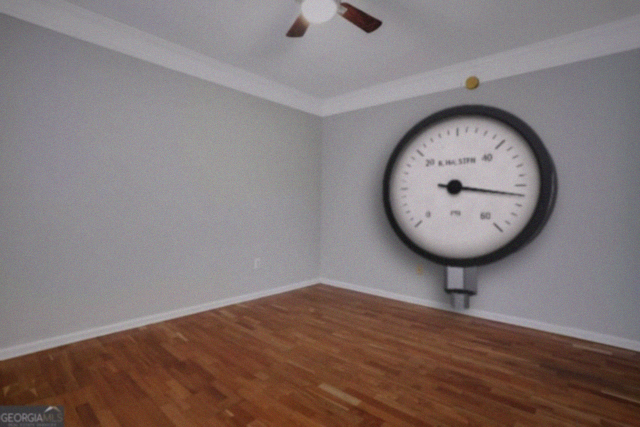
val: 52 psi
